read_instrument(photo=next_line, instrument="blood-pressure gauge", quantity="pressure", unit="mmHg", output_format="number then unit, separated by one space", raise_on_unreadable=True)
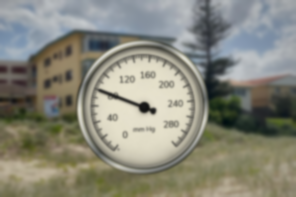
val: 80 mmHg
